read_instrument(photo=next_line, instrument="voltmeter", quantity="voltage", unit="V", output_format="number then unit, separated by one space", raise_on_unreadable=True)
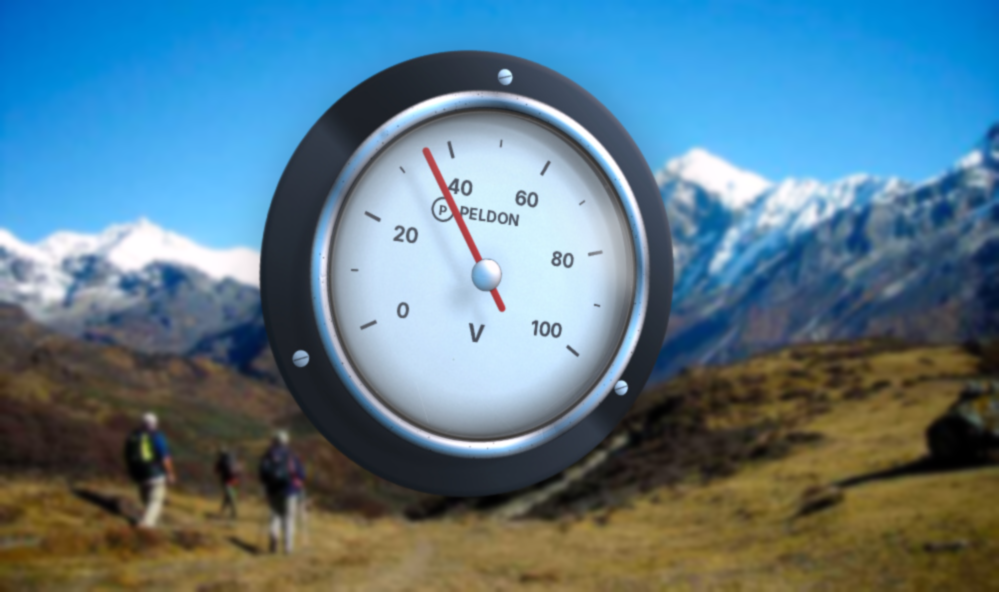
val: 35 V
